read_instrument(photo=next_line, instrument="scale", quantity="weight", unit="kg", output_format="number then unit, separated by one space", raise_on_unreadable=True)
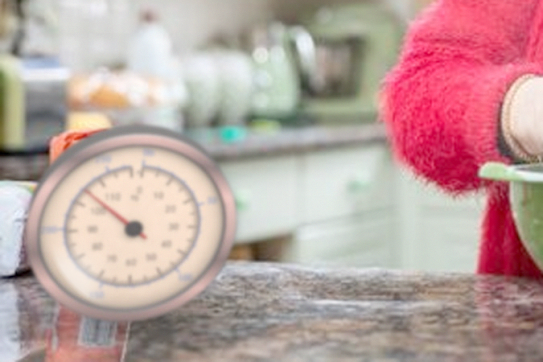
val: 105 kg
